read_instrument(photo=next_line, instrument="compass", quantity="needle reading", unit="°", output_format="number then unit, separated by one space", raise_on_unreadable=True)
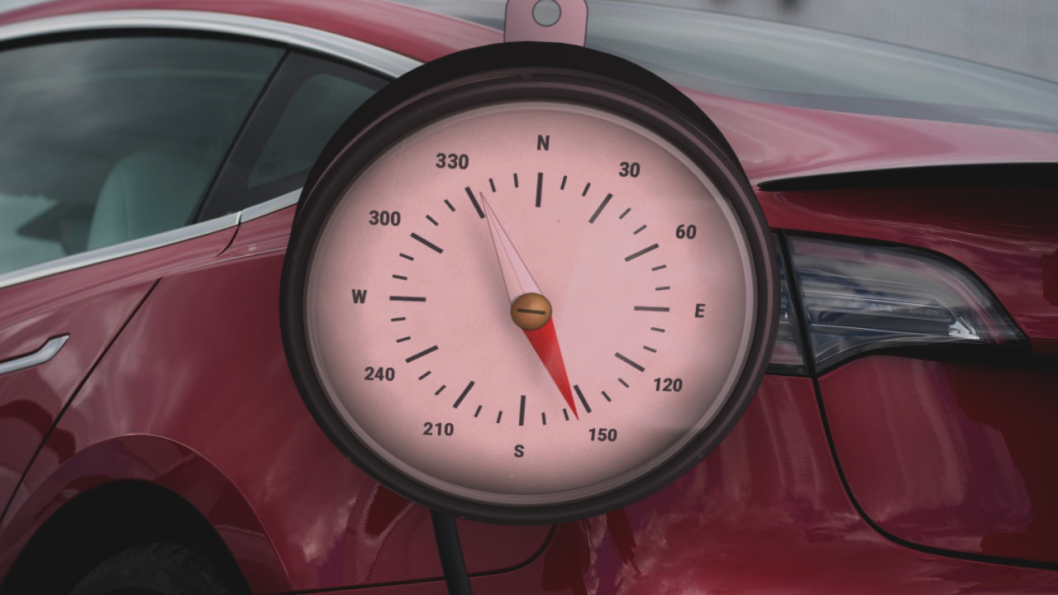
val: 155 °
